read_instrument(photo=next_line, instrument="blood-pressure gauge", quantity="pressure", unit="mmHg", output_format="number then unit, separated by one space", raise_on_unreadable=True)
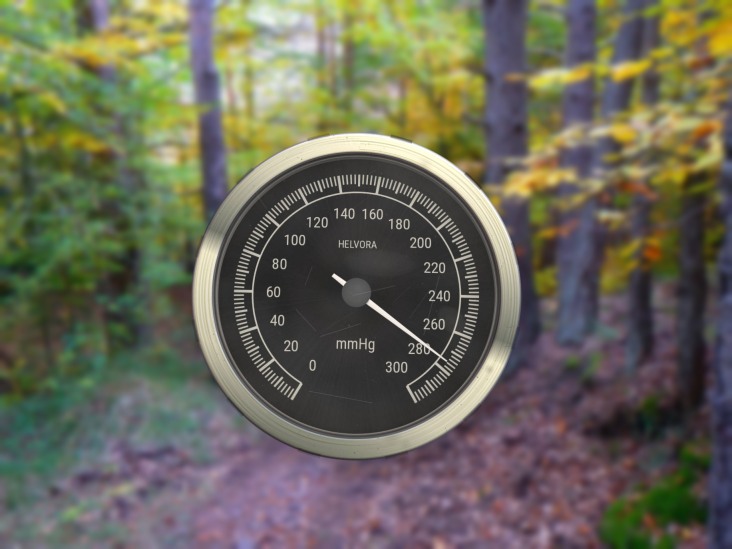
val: 276 mmHg
